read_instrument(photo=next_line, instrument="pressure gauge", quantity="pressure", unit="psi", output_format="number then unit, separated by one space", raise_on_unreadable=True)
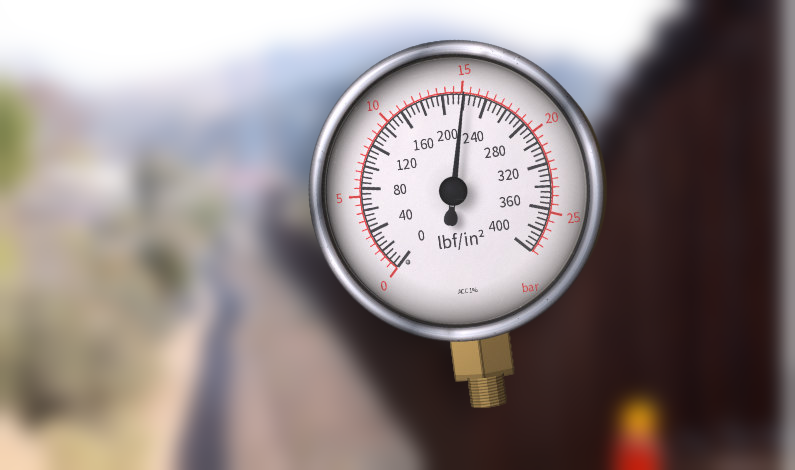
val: 220 psi
